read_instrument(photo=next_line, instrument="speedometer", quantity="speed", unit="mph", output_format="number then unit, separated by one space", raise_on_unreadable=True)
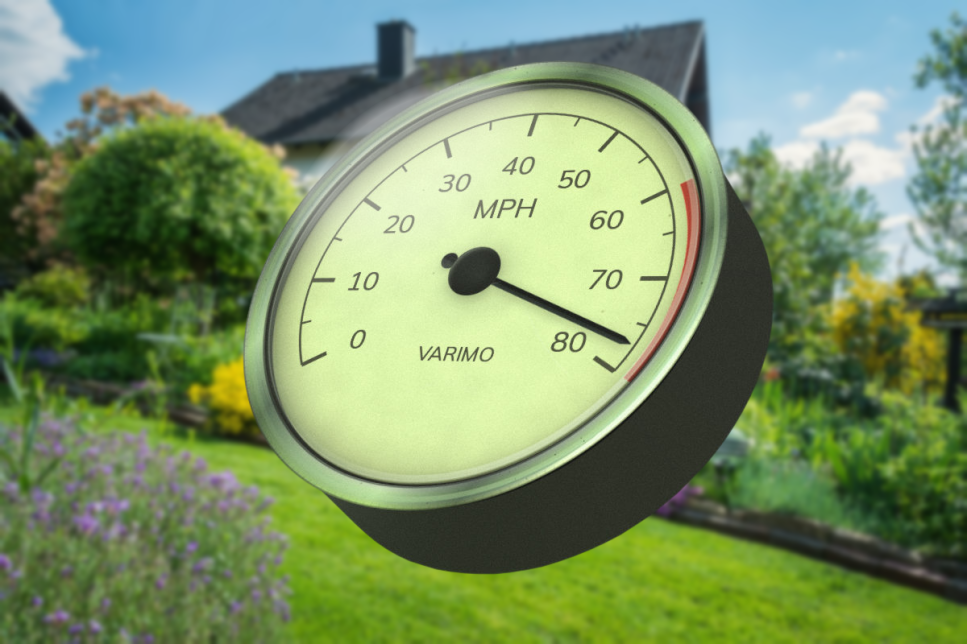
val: 77.5 mph
